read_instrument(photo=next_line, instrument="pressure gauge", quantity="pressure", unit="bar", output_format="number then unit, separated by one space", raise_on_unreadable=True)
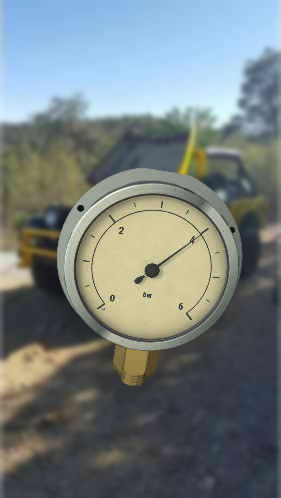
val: 4 bar
